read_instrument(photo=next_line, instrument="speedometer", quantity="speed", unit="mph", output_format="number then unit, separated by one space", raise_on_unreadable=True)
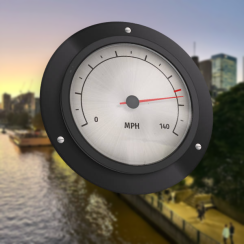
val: 115 mph
